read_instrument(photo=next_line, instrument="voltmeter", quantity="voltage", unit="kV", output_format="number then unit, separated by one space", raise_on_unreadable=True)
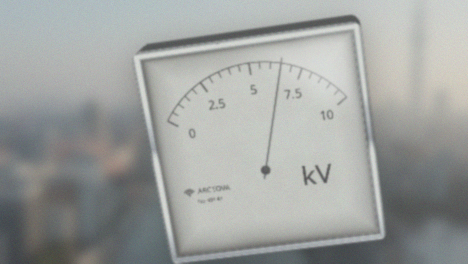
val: 6.5 kV
